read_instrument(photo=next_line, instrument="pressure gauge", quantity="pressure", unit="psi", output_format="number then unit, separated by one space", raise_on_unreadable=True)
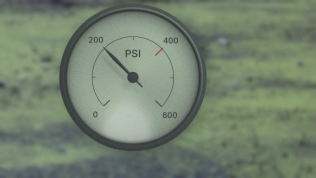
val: 200 psi
